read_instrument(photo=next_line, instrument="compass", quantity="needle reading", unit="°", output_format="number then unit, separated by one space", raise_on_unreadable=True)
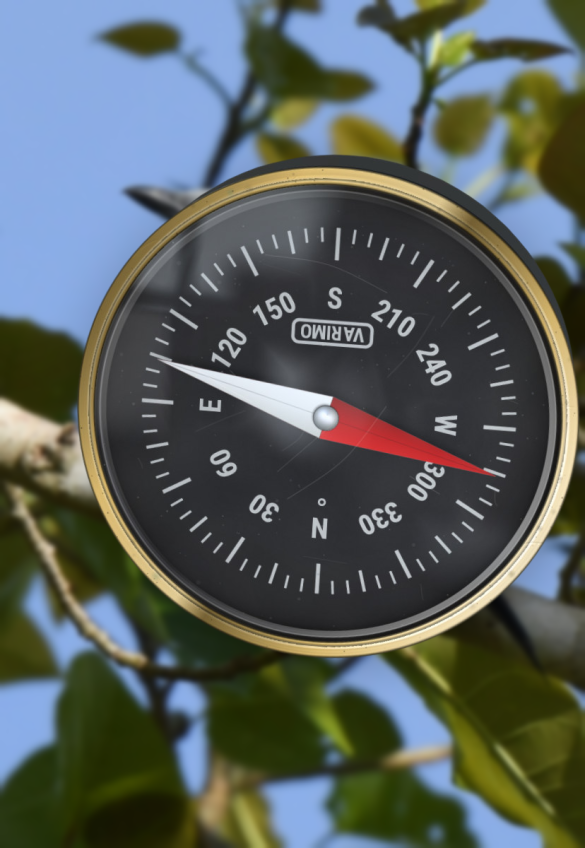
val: 285 °
